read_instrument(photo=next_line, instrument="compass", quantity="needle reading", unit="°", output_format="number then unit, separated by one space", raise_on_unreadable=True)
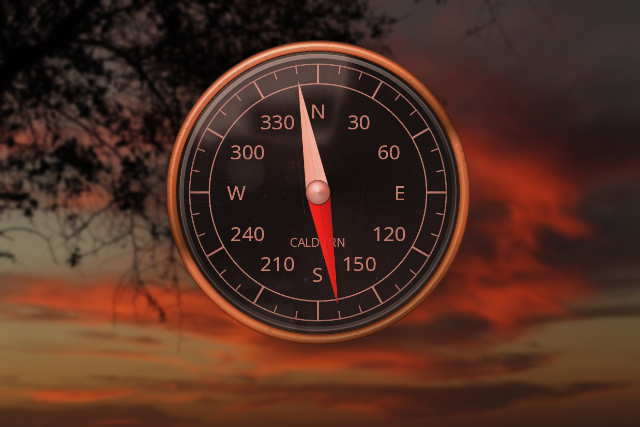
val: 170 °
